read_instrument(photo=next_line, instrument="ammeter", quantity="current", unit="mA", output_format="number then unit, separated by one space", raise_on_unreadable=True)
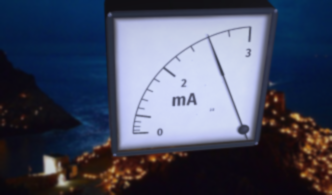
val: 2.6 mA
